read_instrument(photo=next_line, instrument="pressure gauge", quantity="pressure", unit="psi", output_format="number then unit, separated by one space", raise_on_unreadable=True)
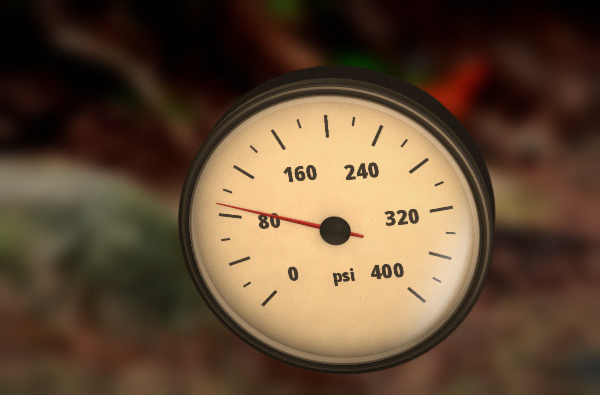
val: 90 psi
